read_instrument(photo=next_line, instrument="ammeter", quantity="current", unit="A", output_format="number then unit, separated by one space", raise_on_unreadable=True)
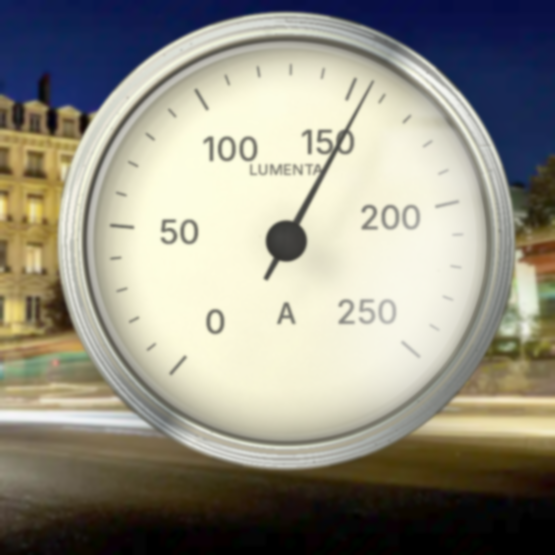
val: 155 A
